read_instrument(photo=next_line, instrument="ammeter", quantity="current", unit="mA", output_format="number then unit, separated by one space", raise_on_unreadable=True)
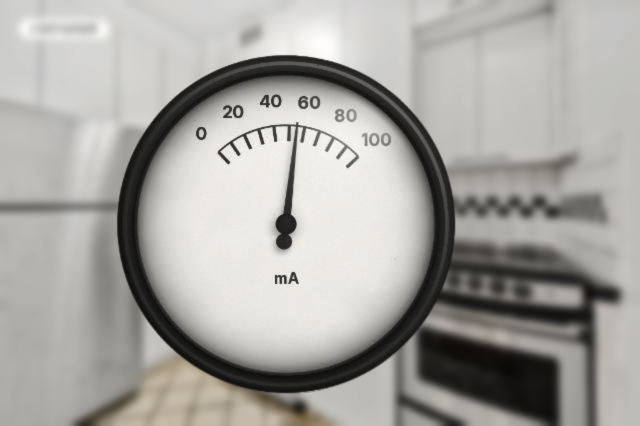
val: 55 mA
